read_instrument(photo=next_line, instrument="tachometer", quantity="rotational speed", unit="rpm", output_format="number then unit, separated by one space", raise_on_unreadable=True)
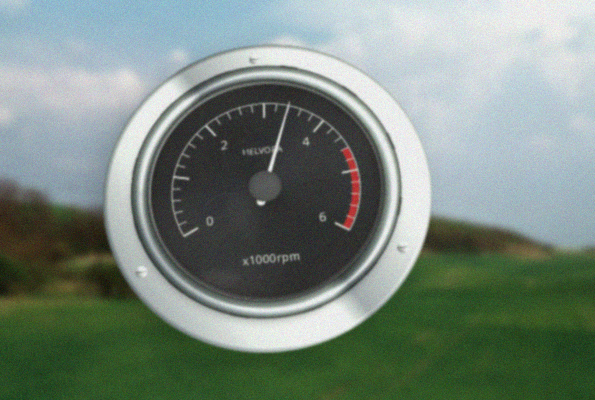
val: 3400 rpm
